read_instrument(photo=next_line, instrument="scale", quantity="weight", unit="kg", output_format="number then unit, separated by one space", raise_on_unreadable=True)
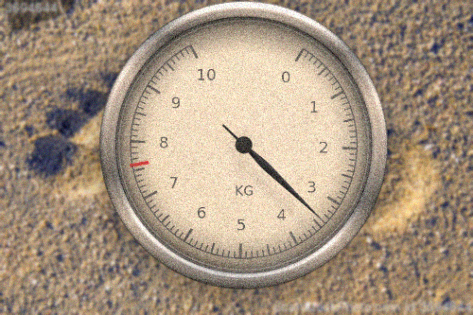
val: 3.4 kg
